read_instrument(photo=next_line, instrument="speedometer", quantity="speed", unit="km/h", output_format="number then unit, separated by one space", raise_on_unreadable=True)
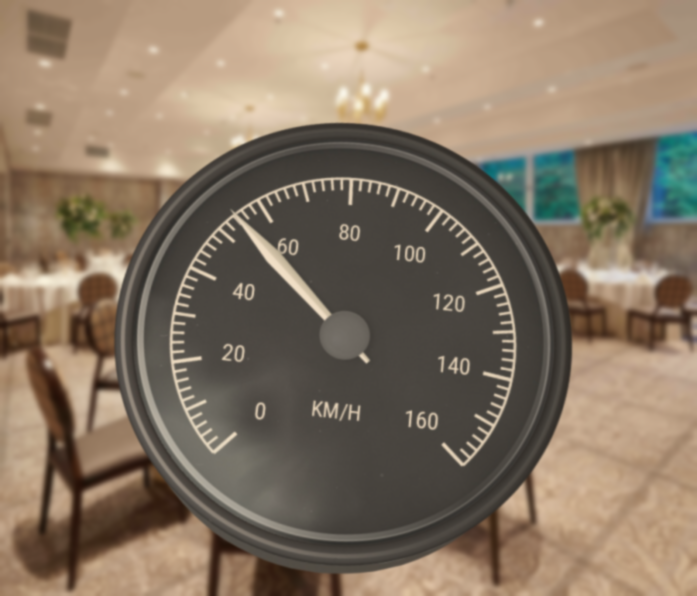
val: 54 km/h
